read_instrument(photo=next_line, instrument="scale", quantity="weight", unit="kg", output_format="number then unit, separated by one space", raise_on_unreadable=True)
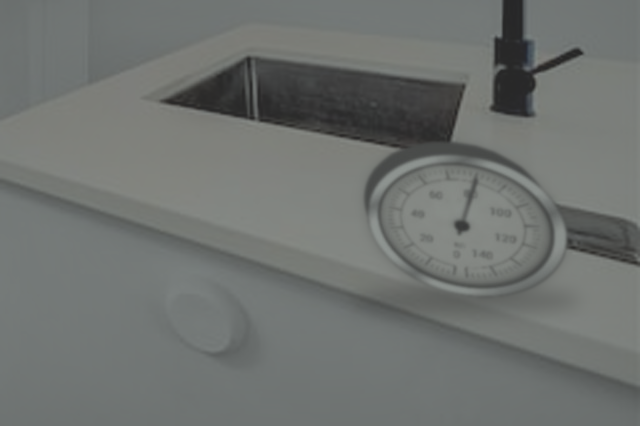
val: 80 kg
